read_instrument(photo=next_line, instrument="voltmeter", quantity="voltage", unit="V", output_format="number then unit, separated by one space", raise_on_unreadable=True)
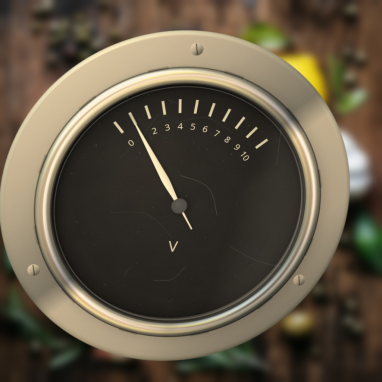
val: 1 V
